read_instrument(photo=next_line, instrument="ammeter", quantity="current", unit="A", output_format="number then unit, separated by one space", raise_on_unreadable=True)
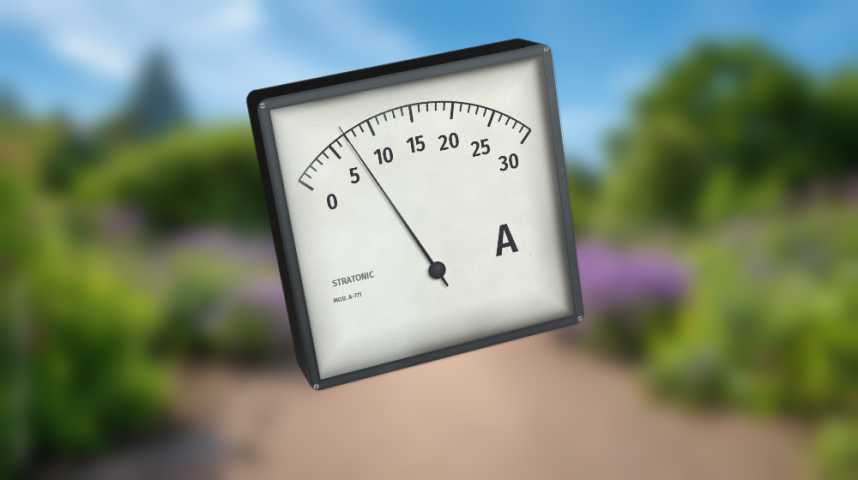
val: 7 A
